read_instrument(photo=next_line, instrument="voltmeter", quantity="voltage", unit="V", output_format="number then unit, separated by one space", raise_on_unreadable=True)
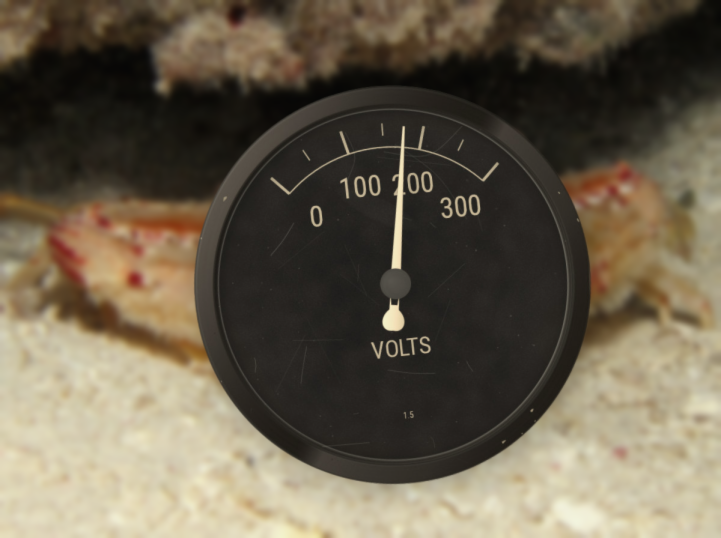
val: 175 V
